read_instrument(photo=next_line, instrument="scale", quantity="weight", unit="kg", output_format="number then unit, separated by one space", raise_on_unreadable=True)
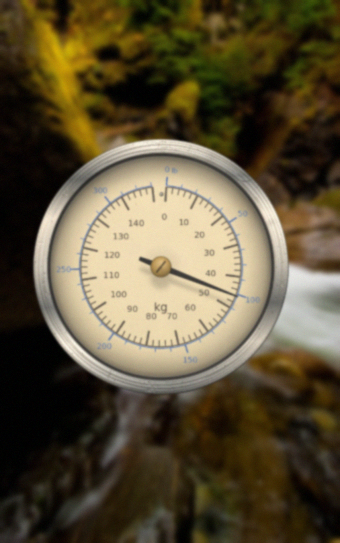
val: 46 kg
